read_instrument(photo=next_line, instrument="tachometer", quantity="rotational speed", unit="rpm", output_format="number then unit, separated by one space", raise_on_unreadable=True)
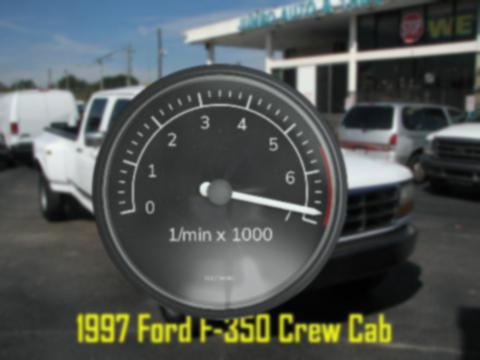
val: 6800 rpm
